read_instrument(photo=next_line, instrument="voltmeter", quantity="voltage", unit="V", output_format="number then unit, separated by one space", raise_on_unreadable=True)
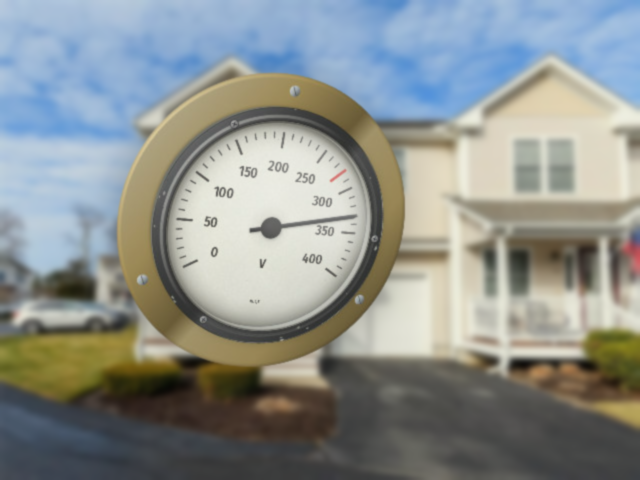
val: 330 V
